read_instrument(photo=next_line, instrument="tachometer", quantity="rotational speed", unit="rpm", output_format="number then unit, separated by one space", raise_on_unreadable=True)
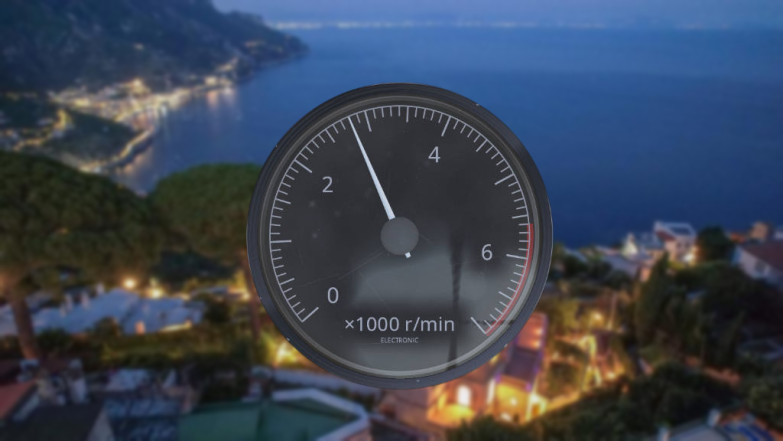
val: 2800 rpm
